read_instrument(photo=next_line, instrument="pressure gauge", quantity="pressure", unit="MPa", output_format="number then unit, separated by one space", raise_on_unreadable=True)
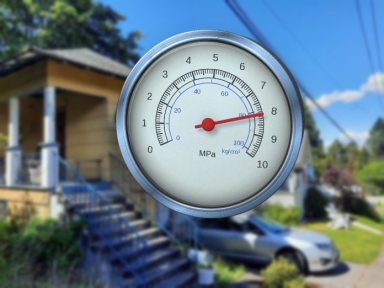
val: 8 MPa
